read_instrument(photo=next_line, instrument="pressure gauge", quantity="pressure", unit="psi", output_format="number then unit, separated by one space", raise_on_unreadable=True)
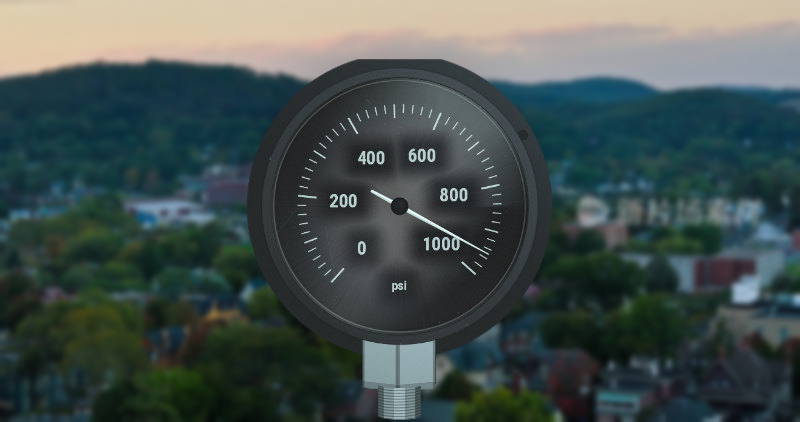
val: 950 psi
